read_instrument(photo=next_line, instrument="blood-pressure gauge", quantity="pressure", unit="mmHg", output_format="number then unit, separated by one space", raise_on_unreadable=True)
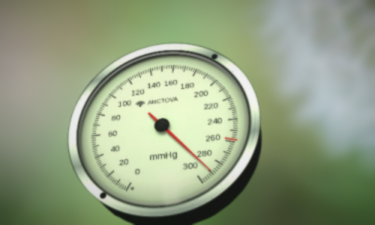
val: 290 mmHg
